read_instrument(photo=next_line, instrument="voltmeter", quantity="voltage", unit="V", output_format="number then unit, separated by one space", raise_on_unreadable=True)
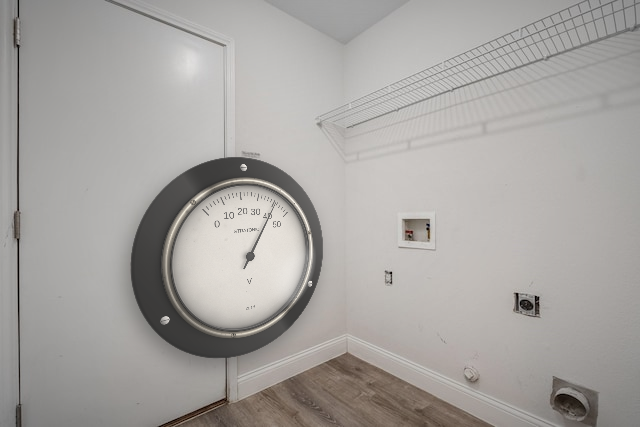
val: 40 V
